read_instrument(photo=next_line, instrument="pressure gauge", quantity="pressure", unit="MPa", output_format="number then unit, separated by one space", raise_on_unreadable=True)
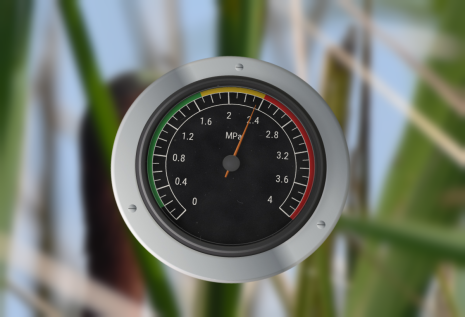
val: 2.35 MPa
